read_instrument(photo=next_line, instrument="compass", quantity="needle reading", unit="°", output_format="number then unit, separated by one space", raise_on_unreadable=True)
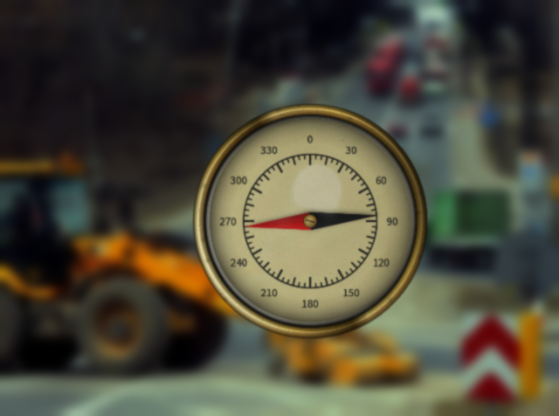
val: 265 °
